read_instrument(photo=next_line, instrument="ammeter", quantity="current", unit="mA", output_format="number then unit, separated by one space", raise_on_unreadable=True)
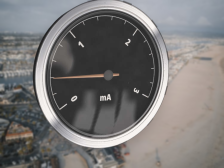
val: 0.4 mA
